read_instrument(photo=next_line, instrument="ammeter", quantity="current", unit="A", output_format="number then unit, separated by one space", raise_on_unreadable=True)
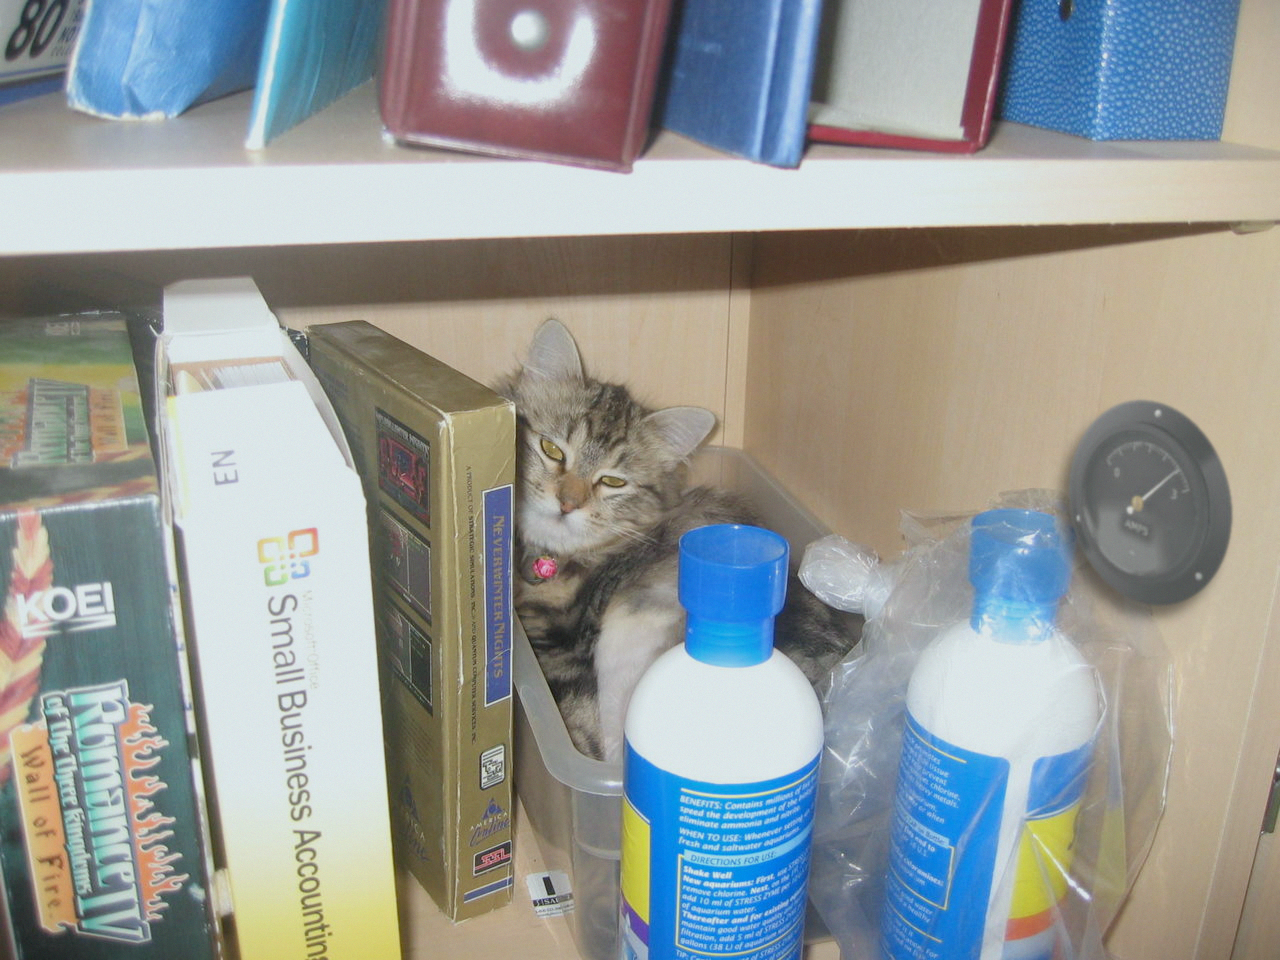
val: 2.5 A
